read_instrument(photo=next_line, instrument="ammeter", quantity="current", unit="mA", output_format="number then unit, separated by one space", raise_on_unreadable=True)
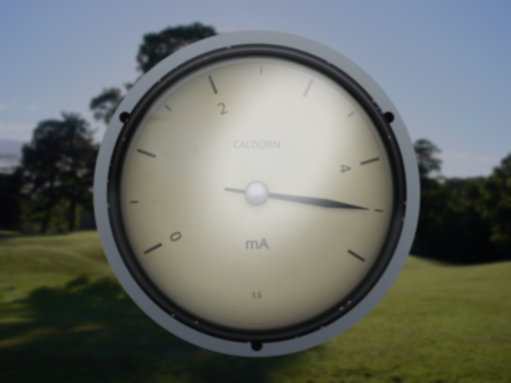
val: 4.5 mA
